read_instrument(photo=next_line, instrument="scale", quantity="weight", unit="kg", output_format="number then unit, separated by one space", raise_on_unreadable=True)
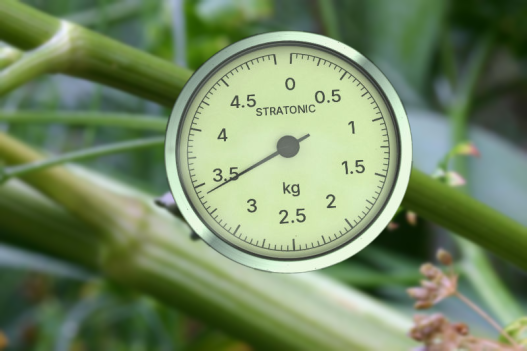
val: 3.4 kg
